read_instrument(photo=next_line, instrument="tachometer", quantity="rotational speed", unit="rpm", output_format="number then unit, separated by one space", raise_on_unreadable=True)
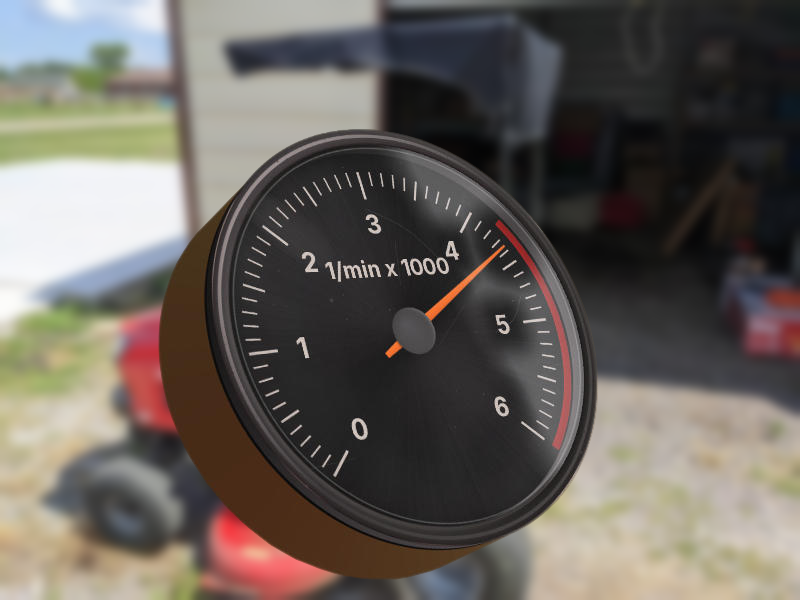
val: 4350 rpm
